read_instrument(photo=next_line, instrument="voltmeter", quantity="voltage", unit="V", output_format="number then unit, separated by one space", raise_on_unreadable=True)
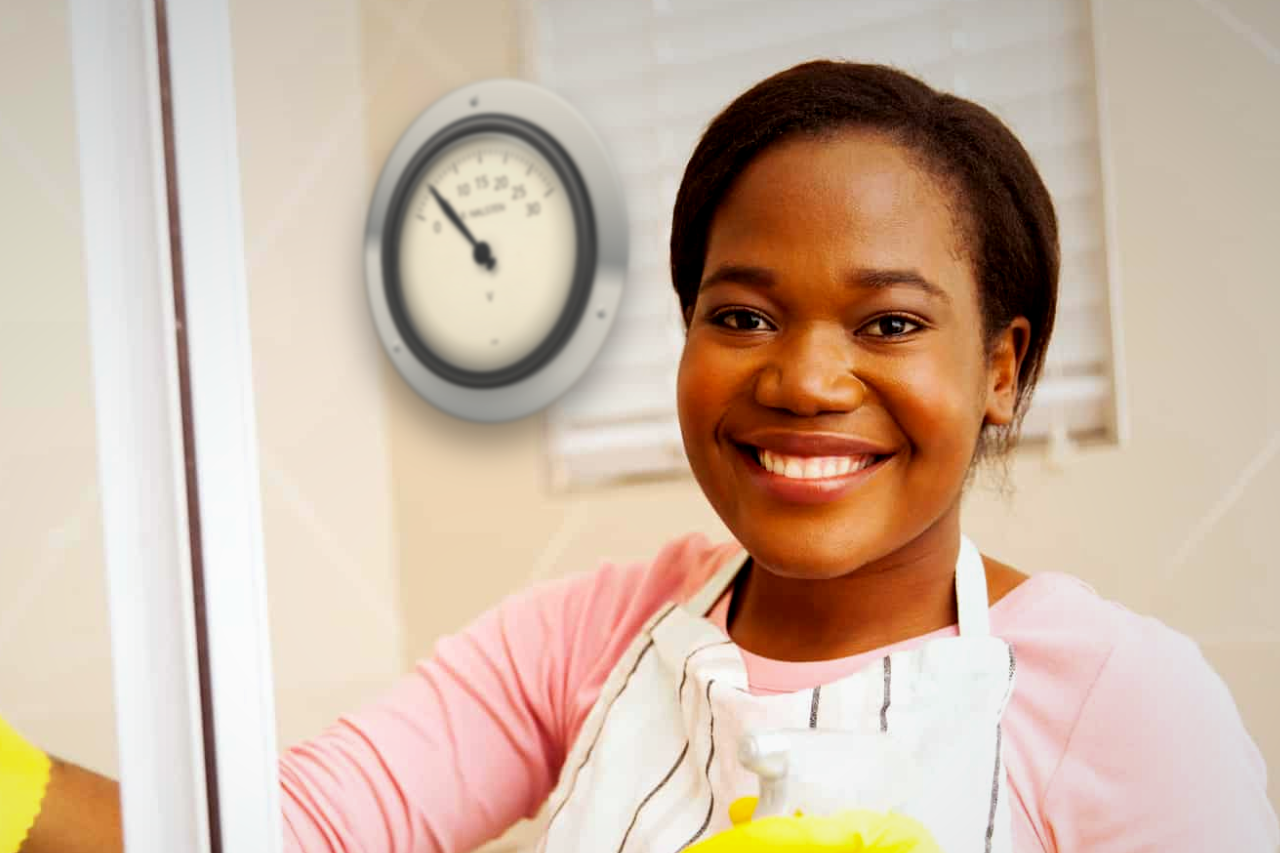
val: 5 V
